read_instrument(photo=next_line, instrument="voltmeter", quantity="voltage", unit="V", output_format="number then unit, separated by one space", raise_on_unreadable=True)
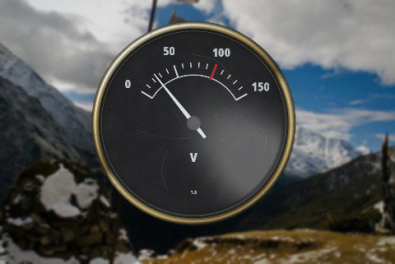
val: 25 V
